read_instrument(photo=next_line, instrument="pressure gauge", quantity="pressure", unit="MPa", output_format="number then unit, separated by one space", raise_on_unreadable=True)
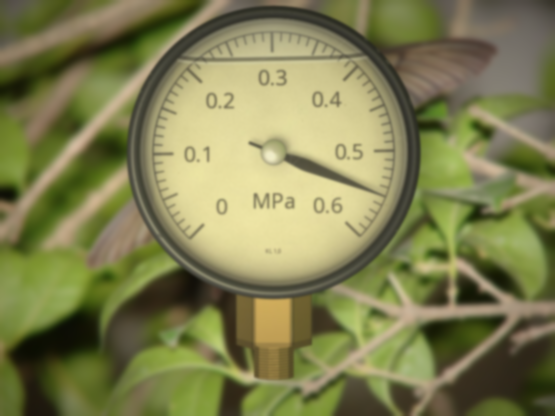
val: 0.55 MPa
